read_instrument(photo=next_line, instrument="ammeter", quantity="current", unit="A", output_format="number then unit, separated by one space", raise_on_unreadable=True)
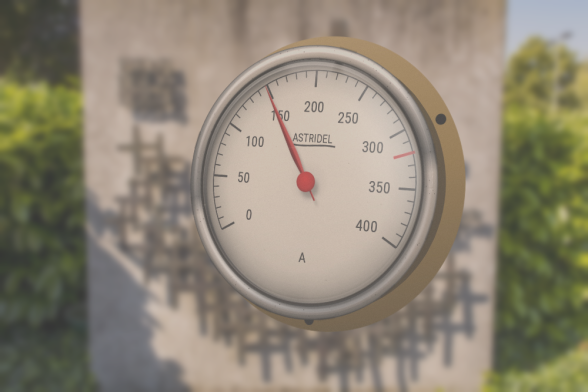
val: 150 A
